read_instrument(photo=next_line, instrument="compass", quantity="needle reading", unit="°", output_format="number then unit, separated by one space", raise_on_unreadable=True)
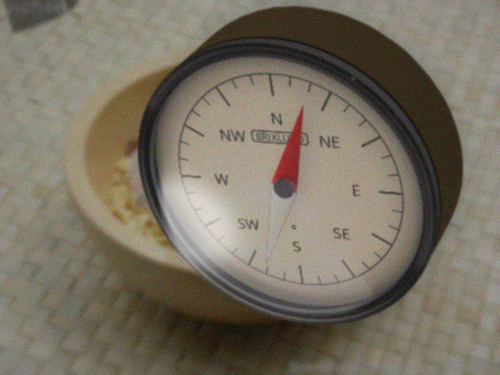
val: 20 °
